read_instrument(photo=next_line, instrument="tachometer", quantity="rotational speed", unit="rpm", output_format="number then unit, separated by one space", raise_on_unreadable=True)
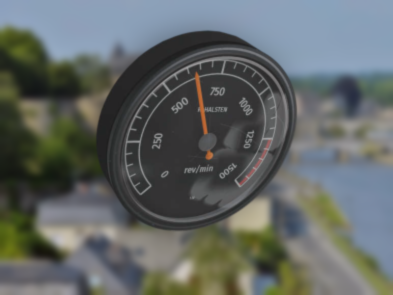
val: 625 rpm
